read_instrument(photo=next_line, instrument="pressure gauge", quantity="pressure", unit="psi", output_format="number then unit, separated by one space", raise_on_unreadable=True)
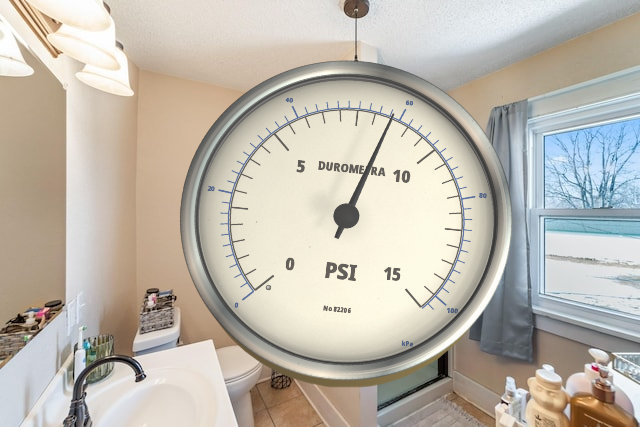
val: 8.5 psi
